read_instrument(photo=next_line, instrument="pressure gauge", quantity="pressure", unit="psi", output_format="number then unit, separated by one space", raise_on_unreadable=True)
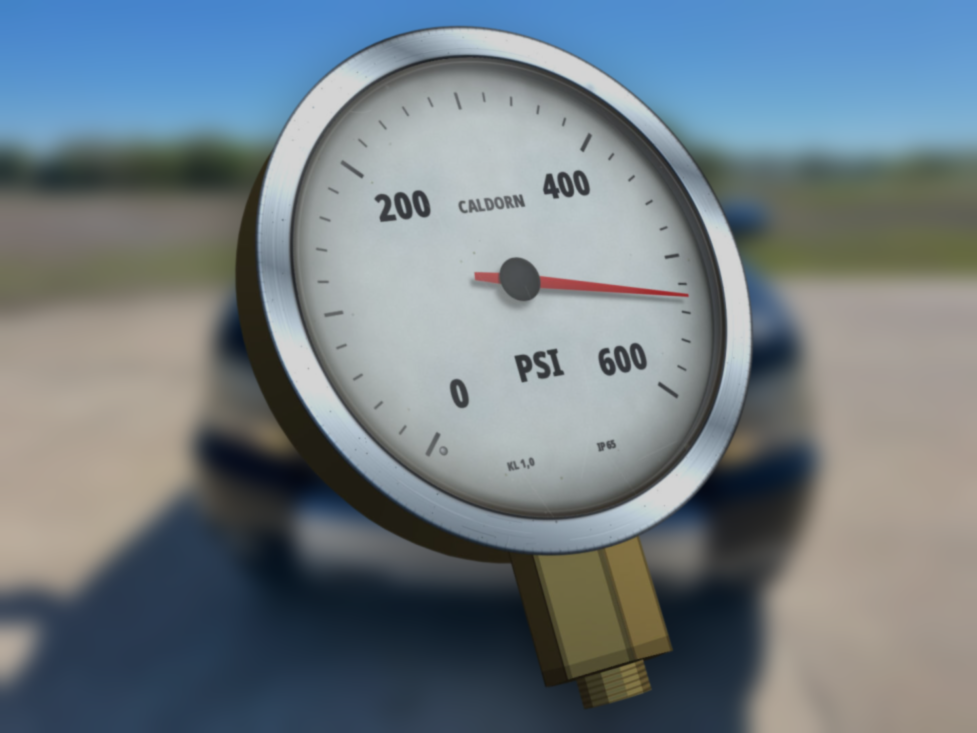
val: 530 psi
